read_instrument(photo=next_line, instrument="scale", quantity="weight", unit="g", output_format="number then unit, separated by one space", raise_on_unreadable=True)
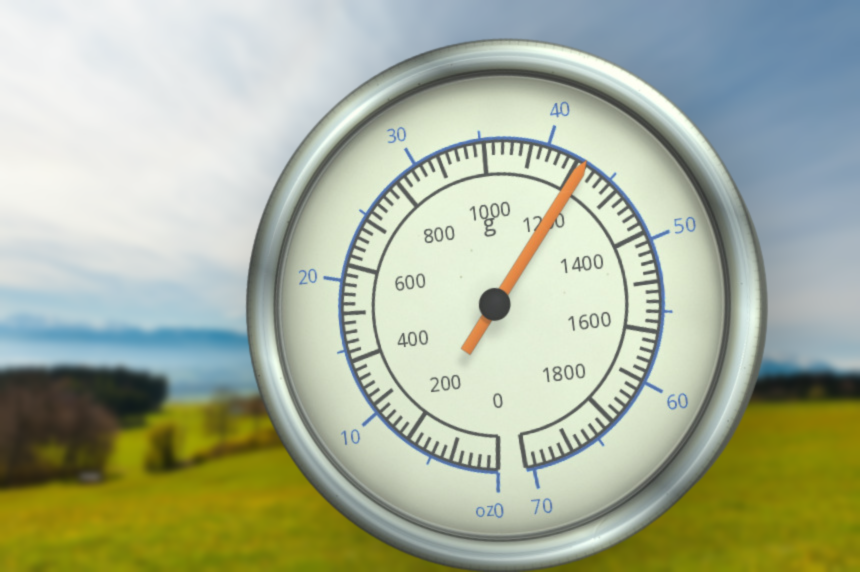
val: 1220 g
